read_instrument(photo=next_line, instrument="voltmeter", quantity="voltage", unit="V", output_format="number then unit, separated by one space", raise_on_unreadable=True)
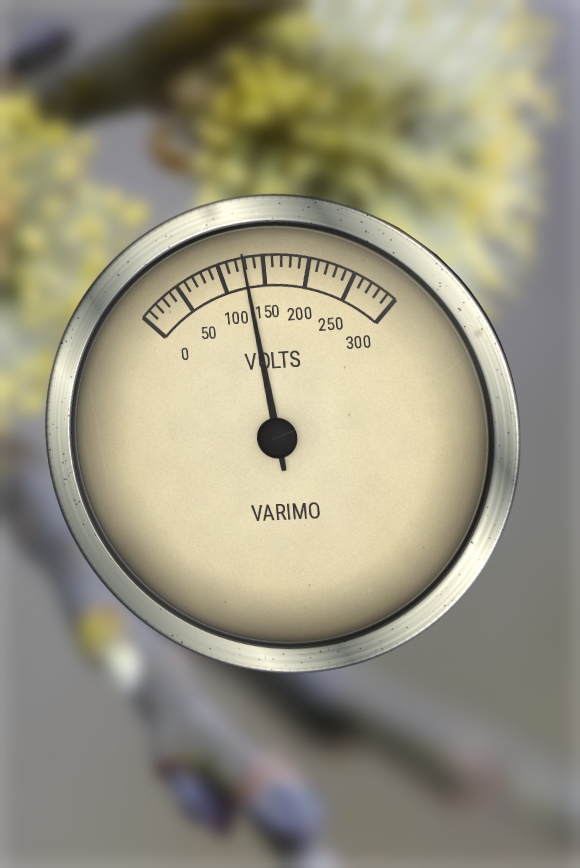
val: 130 V
